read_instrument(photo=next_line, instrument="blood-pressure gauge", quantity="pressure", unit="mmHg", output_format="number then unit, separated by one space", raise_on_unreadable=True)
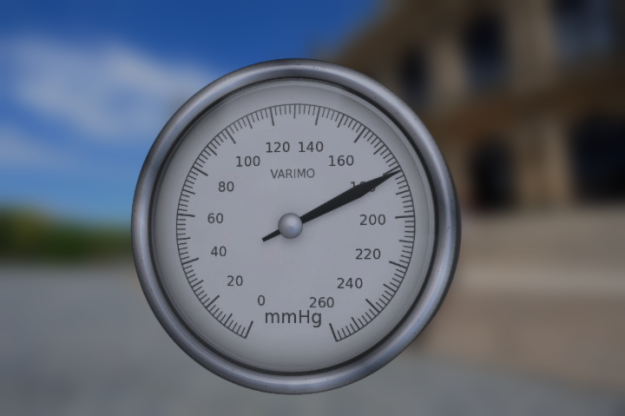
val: 182 mmHg
